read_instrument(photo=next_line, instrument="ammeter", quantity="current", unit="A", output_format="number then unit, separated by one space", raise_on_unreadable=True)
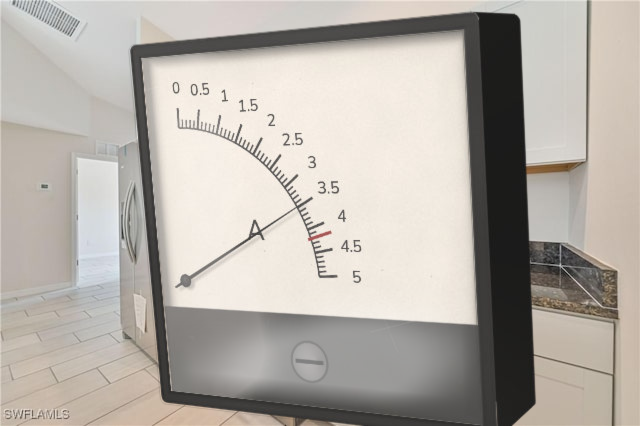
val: 3.5 A
